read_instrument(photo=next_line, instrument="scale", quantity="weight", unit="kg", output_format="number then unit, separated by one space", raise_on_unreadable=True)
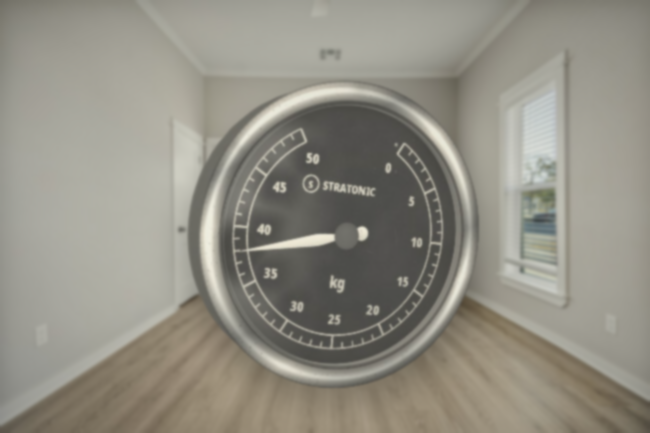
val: 38 kg
